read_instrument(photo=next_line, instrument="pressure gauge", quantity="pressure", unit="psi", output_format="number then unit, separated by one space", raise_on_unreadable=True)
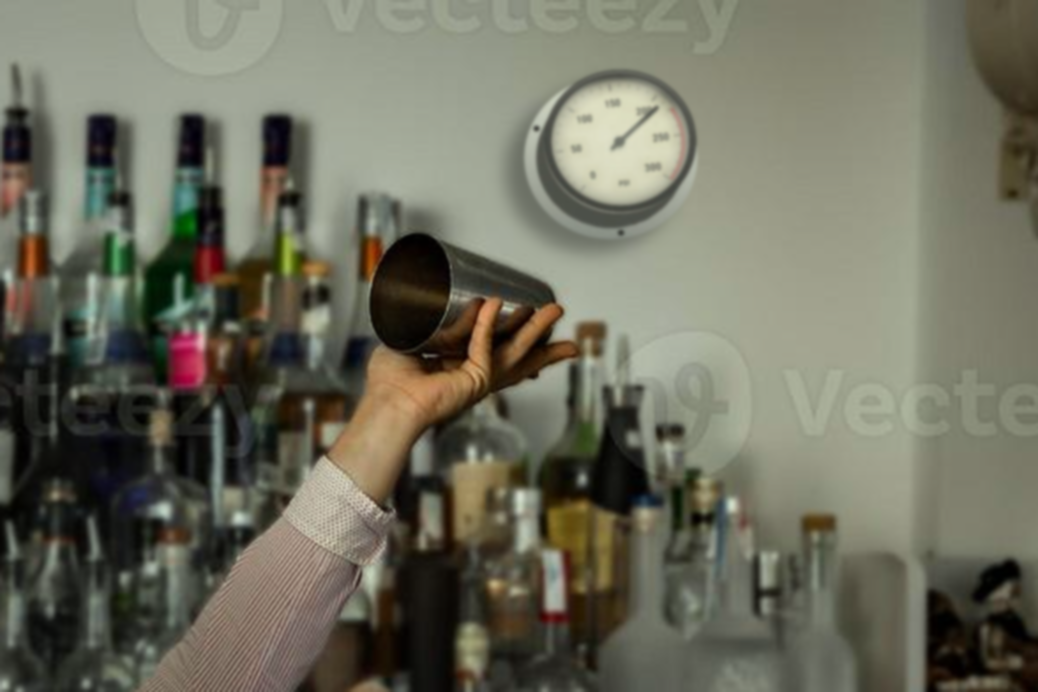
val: 210 psi
